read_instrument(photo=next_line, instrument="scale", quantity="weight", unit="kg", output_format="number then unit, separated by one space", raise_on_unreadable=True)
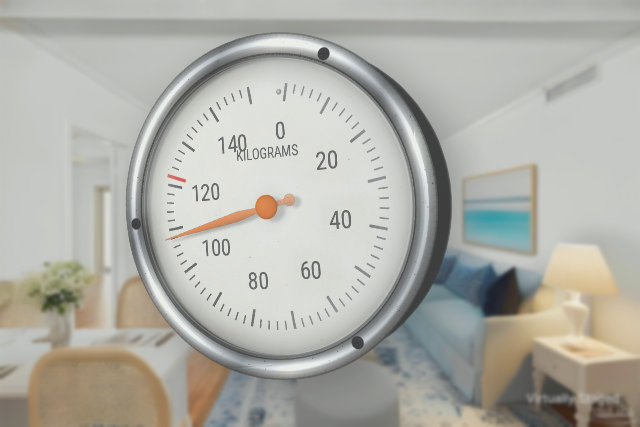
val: 108 kg
